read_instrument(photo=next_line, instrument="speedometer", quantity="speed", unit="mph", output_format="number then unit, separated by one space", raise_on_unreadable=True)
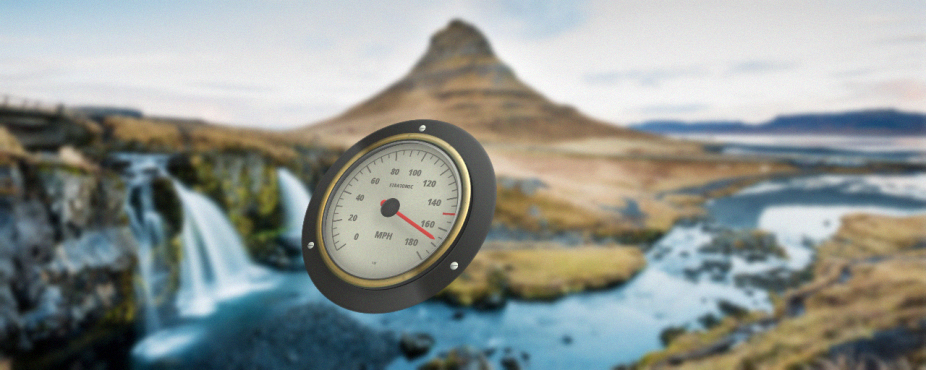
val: 167.5 mph
